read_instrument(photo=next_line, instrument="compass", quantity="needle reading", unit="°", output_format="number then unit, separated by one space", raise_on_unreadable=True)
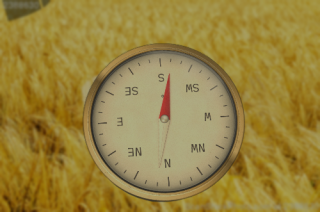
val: 190 °
